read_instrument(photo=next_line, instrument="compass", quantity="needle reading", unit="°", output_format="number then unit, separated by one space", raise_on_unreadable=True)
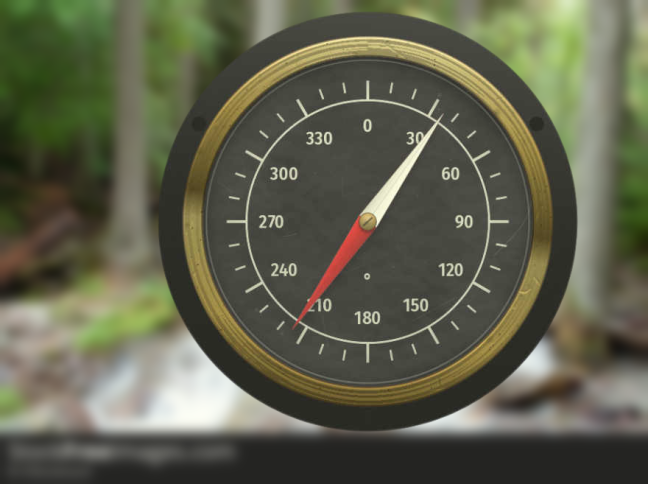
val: 215 °
